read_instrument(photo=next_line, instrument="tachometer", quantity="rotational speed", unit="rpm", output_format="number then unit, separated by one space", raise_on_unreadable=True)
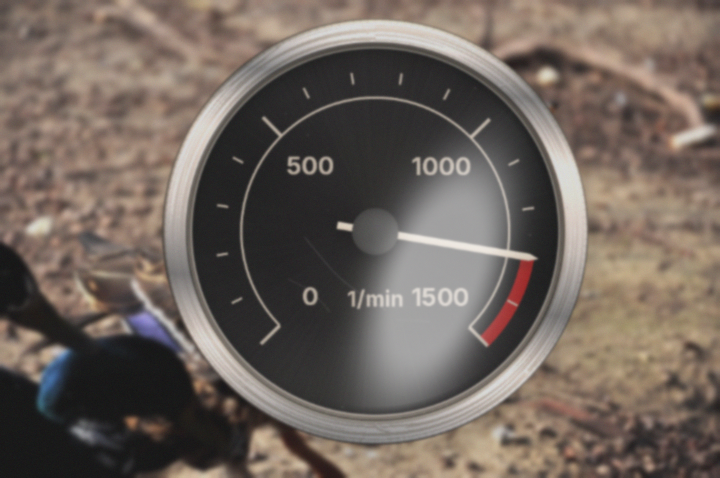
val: 1300 rpm
